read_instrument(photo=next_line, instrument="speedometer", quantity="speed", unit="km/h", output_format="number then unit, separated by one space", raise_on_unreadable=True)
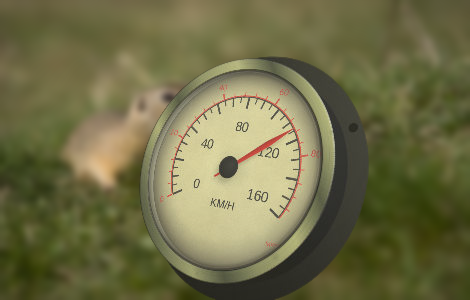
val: 115 km/h
